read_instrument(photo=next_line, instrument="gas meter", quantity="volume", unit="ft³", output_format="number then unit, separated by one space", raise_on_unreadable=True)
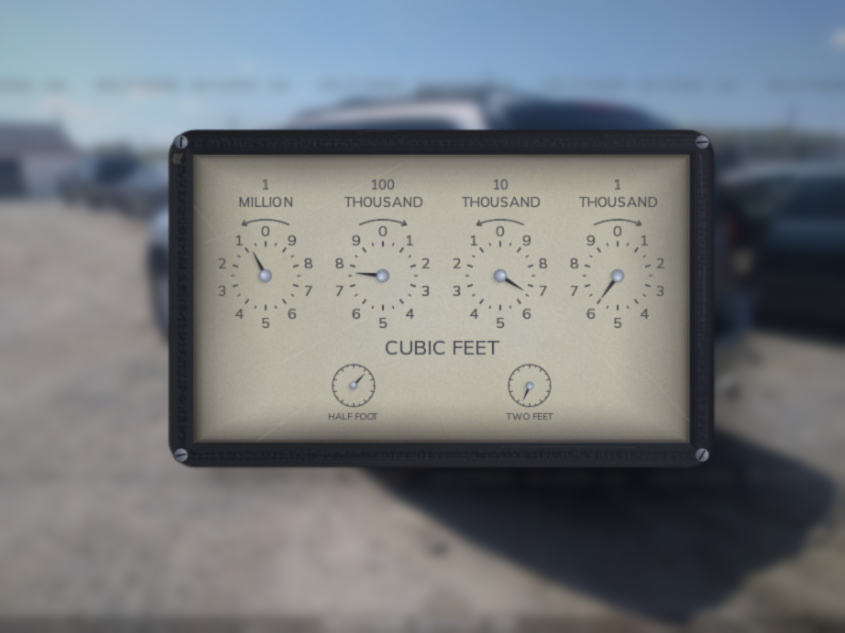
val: 76600 ft³
